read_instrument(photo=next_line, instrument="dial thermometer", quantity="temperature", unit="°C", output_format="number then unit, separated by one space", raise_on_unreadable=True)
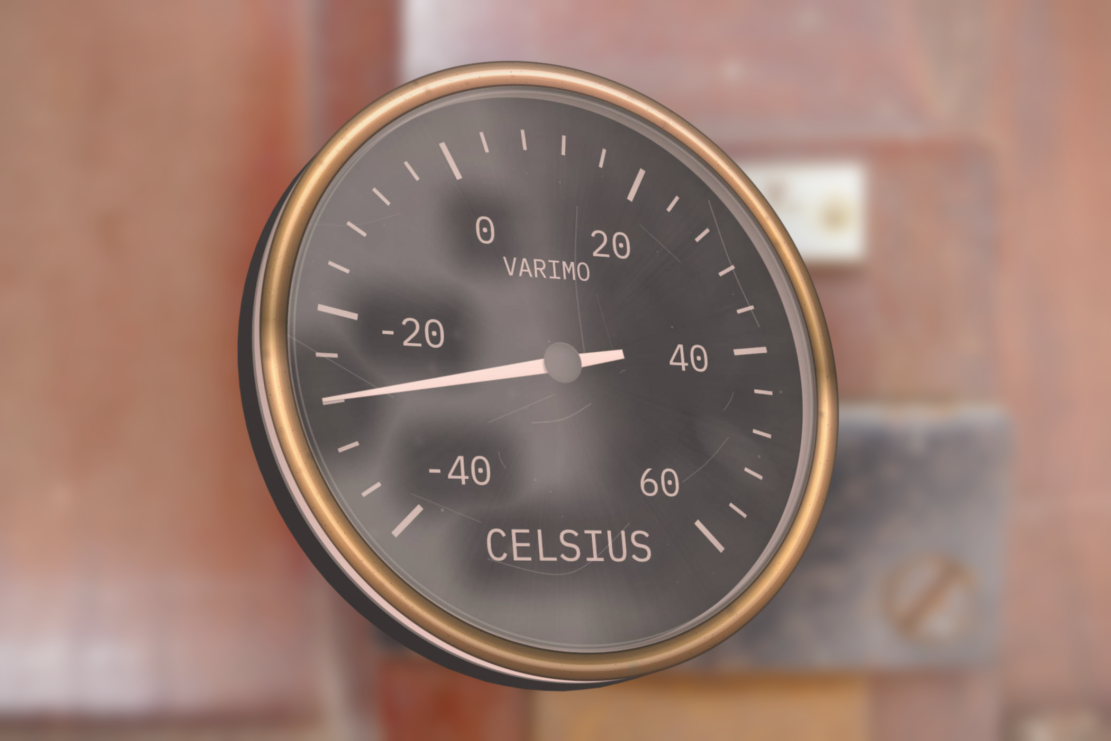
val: -28 °C
